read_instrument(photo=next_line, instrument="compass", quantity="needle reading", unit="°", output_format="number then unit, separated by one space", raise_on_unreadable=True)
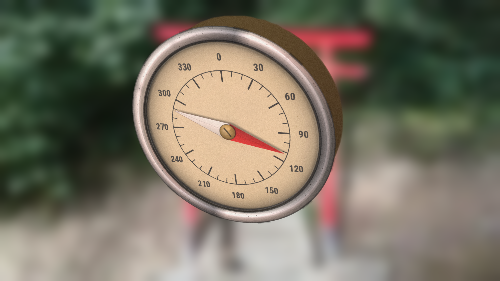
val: 110 °
